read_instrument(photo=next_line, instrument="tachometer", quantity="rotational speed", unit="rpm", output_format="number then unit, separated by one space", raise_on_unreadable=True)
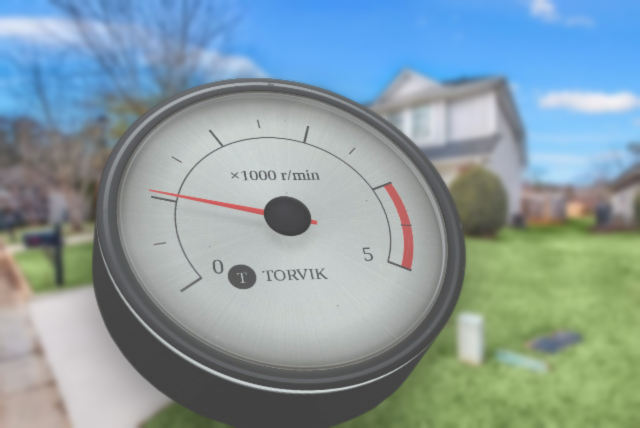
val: 1000 rpm
